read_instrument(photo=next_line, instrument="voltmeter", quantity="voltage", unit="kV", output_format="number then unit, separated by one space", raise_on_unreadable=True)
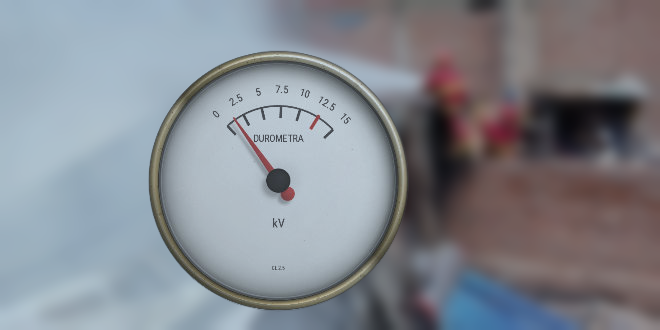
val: 1.25 kV
